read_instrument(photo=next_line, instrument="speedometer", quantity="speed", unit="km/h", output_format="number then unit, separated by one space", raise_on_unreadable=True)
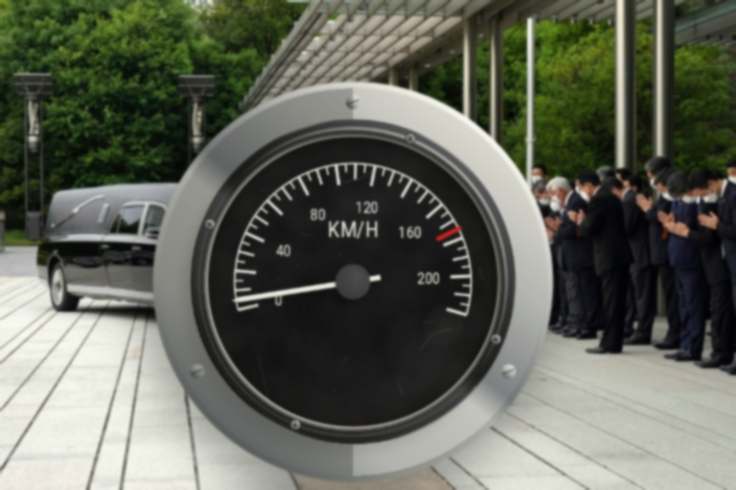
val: 5 km/h
